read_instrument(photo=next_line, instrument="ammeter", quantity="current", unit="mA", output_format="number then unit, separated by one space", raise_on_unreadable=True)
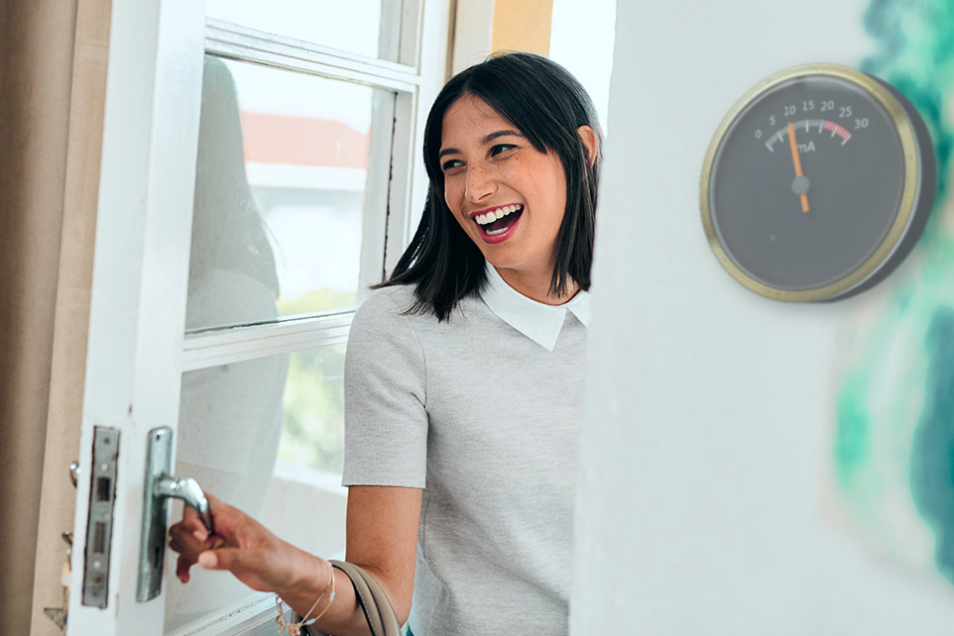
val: 10 mA
